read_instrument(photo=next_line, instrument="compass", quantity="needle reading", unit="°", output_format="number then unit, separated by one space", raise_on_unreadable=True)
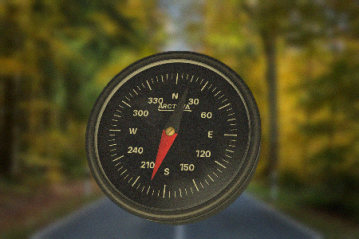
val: 195 °
